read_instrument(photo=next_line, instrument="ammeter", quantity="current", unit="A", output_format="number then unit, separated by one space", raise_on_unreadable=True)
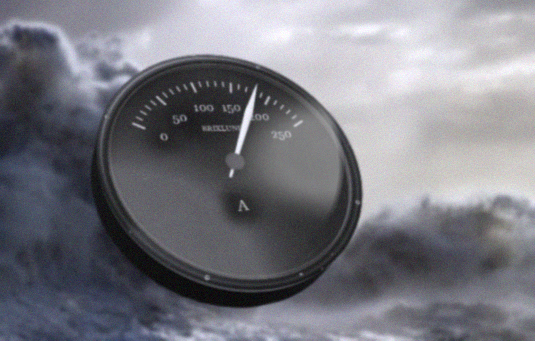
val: 180 A
